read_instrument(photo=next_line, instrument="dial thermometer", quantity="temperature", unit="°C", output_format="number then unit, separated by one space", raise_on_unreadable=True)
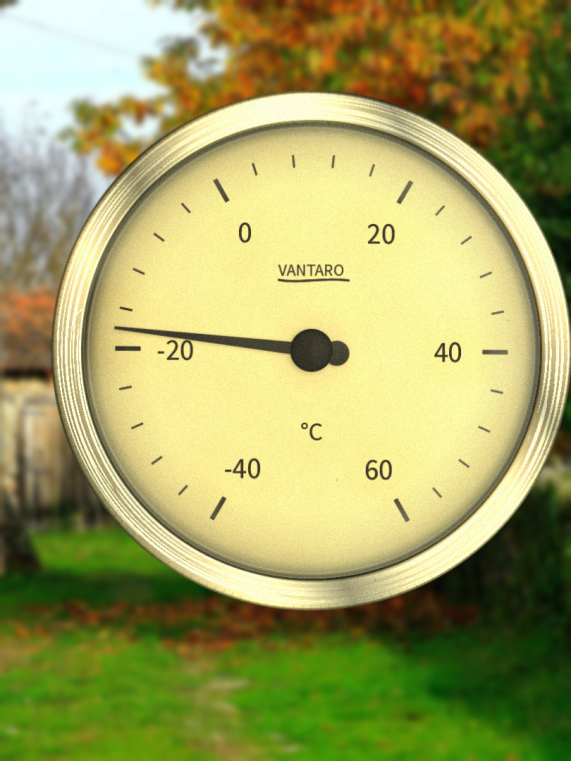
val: -18 °C
